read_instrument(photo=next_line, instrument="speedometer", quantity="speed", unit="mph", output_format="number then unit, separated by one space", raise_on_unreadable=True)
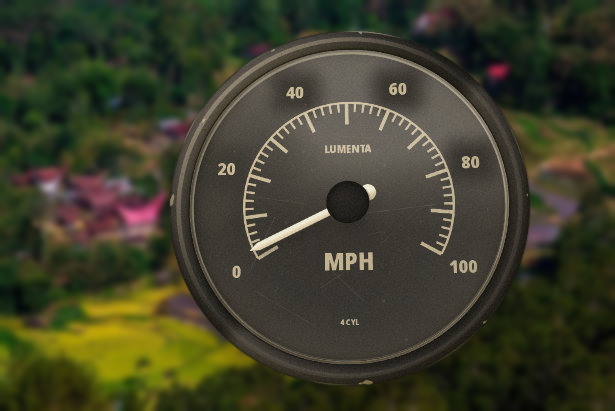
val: 2 mph
